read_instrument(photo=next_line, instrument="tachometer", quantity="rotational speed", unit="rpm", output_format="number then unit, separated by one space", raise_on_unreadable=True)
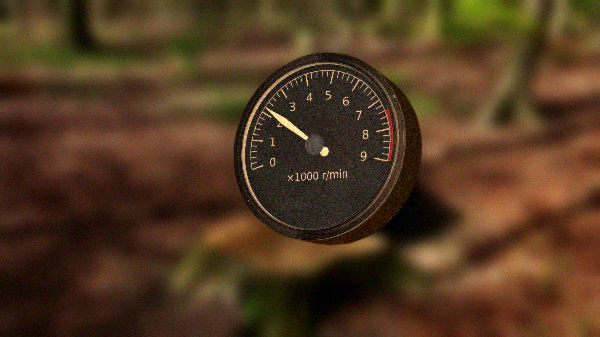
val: 2200 rpm
